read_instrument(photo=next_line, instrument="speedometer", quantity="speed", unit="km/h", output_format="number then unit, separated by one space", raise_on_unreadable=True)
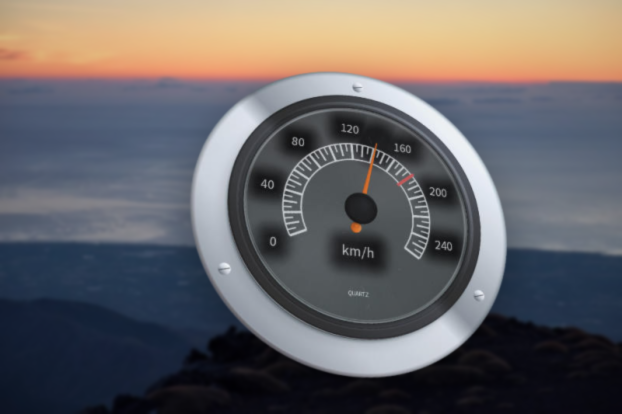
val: 140 km/h
